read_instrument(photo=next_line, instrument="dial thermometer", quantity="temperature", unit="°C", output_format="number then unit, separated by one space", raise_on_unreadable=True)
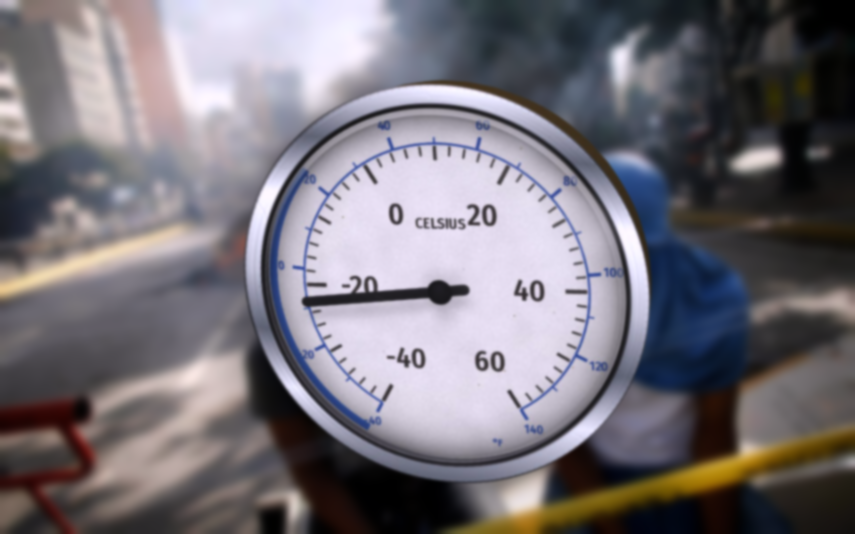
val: -22 °C
